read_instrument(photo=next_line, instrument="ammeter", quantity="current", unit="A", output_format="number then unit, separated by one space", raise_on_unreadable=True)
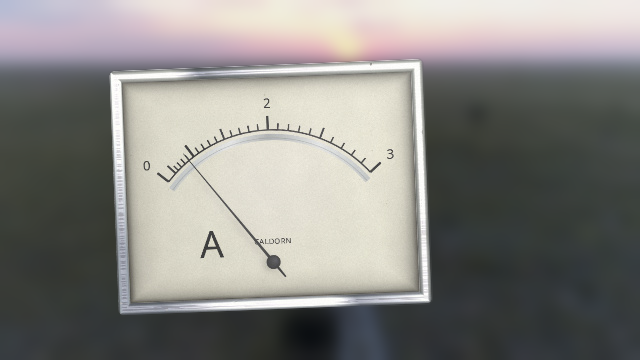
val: 0.9 A
